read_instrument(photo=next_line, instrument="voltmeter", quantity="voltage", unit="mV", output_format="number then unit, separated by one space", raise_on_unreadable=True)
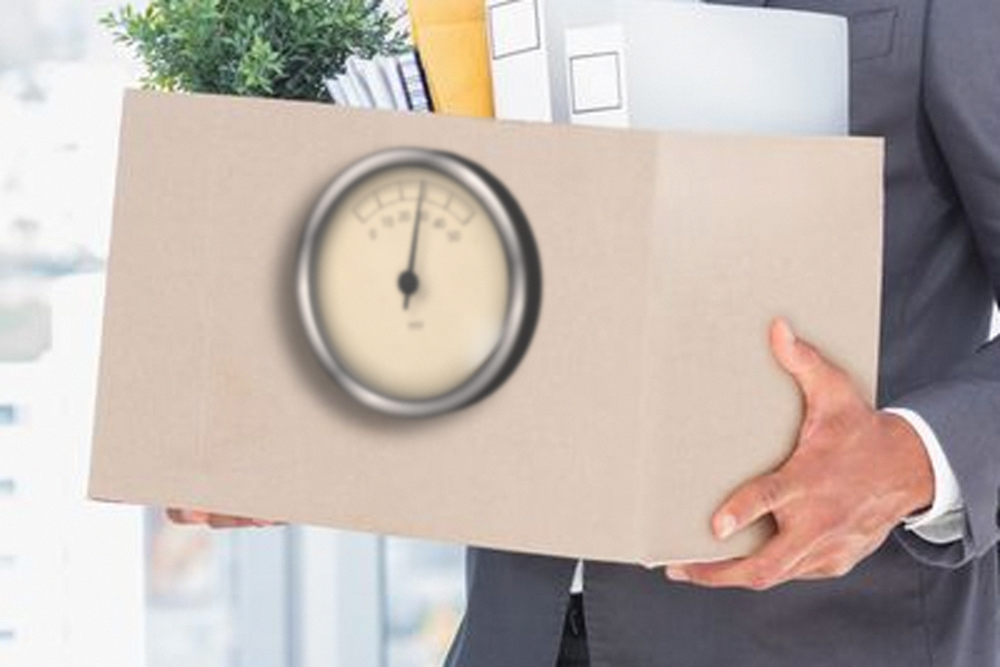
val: 30 mV
